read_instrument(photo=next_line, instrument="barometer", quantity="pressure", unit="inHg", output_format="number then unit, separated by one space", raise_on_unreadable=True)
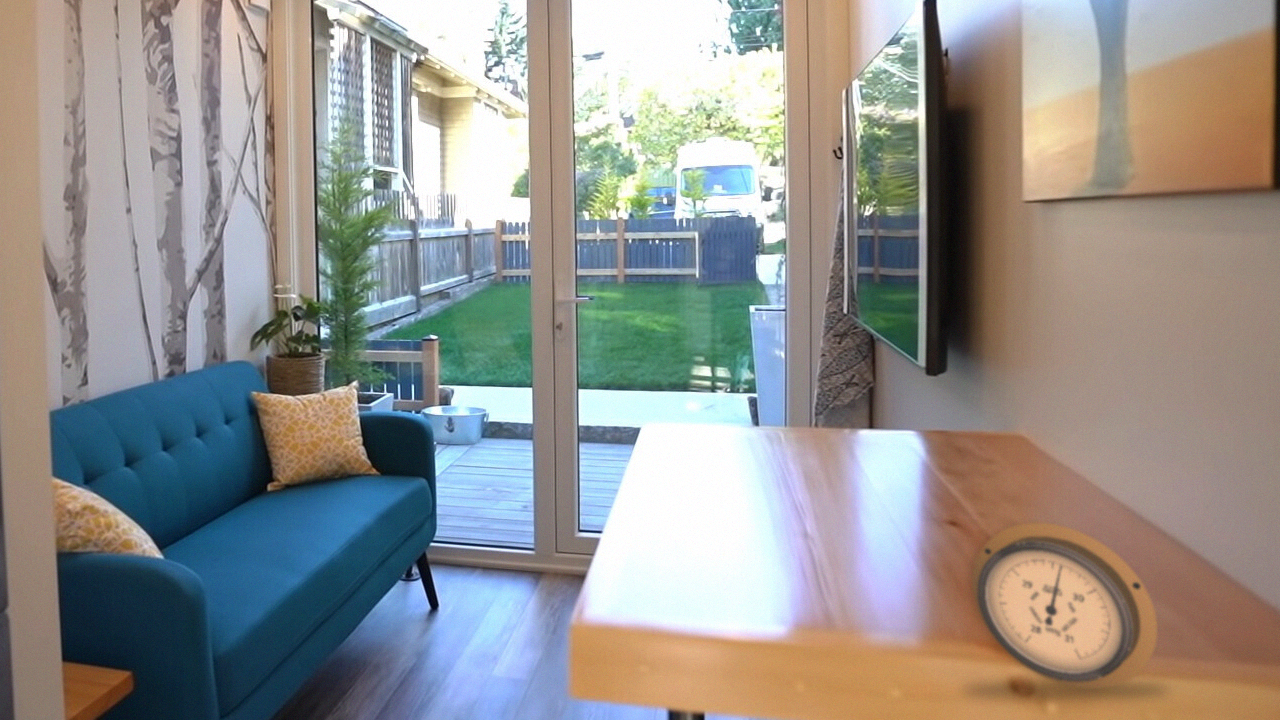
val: 29.6 inHg
